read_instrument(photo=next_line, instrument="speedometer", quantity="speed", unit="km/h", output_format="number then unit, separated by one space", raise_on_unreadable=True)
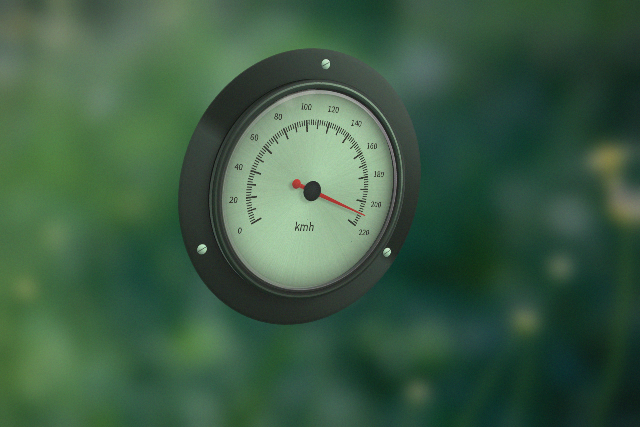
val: 210 km/h
